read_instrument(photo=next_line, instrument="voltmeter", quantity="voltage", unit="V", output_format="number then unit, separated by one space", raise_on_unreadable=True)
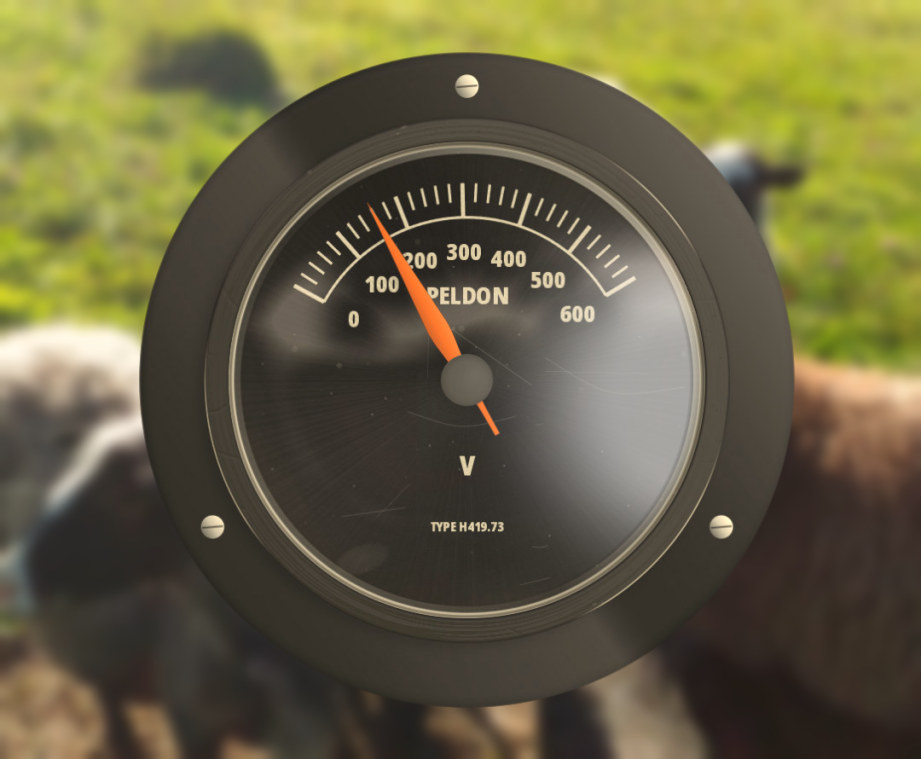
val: 160 V
